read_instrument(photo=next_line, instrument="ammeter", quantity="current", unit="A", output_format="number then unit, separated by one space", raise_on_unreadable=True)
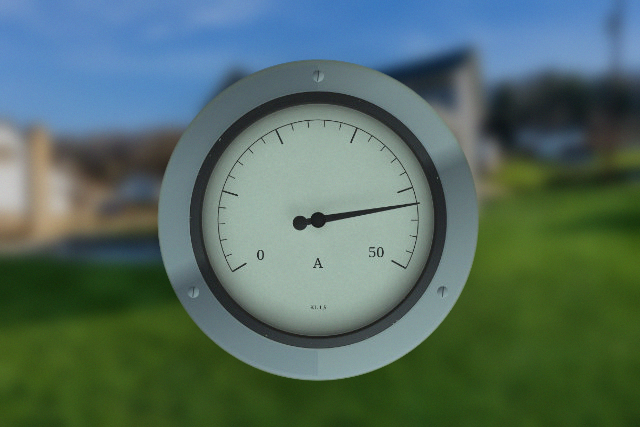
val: 42 A
